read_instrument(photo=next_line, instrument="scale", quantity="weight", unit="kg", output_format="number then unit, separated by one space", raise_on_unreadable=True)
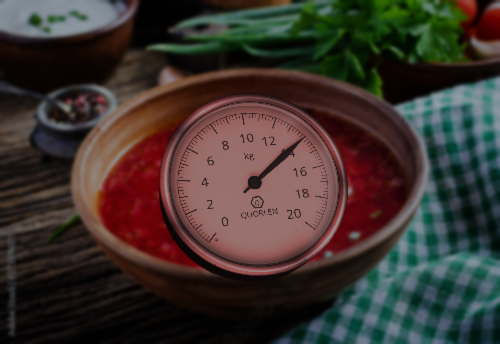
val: 14 kg
